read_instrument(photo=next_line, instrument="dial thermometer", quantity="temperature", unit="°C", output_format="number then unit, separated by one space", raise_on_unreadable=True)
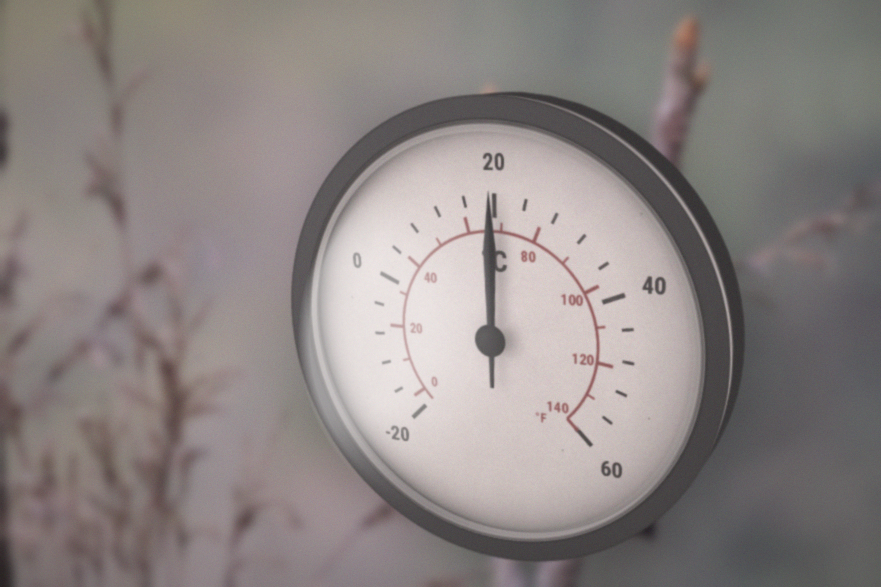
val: 20 °C
